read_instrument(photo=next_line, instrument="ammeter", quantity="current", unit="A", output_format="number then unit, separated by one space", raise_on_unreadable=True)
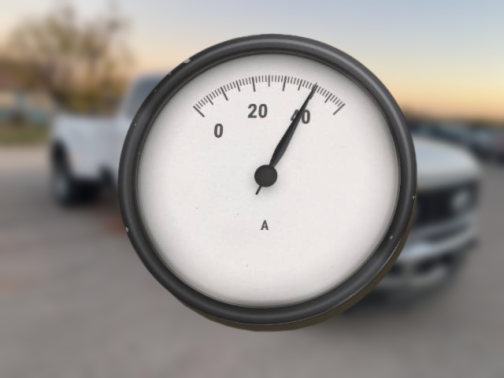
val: 40 A
